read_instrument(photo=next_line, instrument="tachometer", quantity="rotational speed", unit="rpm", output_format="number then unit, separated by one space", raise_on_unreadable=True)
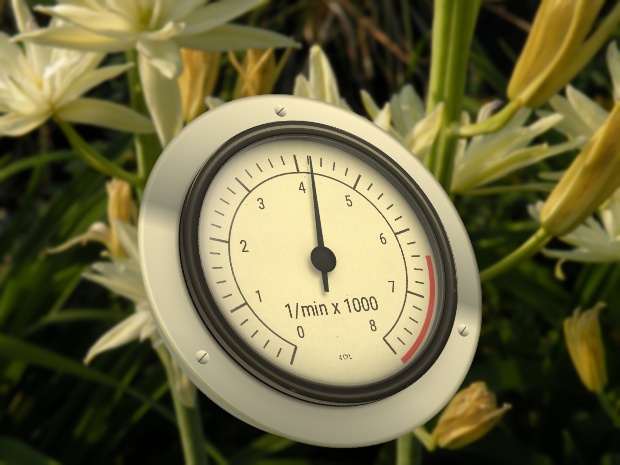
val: 4200 rpm
